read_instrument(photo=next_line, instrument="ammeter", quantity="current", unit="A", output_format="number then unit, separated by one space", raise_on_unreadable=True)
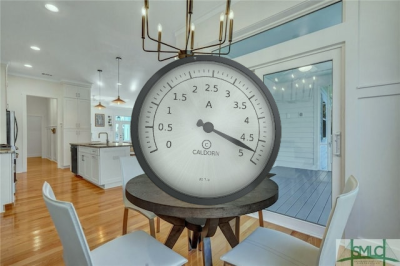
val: 4.8 A
